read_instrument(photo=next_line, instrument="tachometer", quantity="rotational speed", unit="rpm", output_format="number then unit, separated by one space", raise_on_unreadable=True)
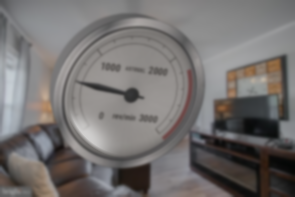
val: 600 rpm
